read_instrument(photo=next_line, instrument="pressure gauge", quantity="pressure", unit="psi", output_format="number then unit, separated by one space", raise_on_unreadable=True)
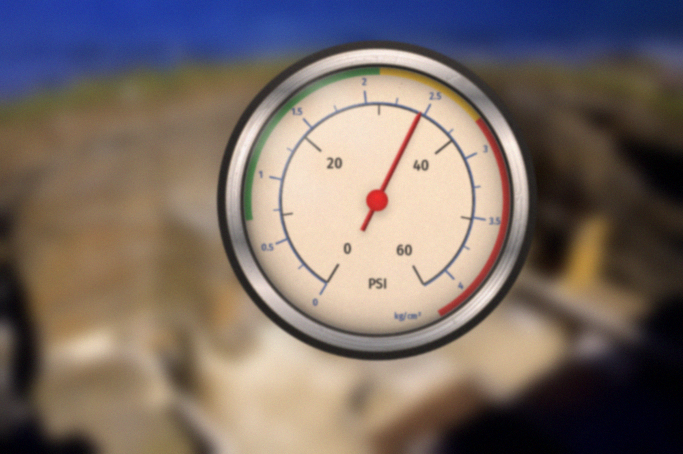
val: 35 psi
